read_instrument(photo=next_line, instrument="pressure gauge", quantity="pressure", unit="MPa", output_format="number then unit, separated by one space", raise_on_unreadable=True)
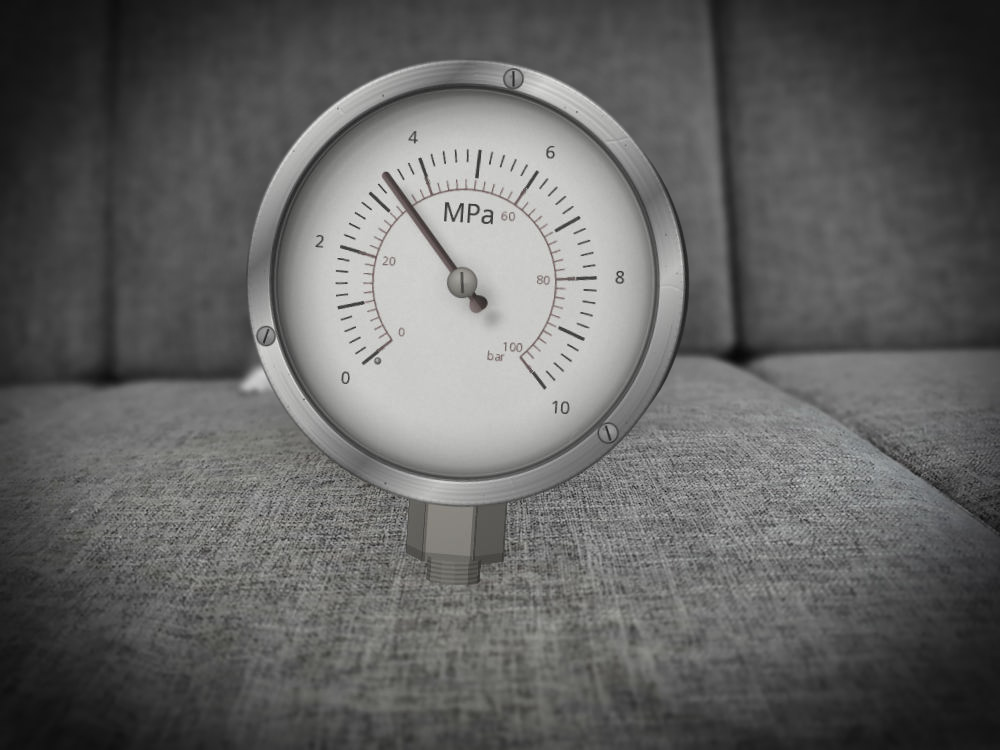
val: 3.4 MPa
